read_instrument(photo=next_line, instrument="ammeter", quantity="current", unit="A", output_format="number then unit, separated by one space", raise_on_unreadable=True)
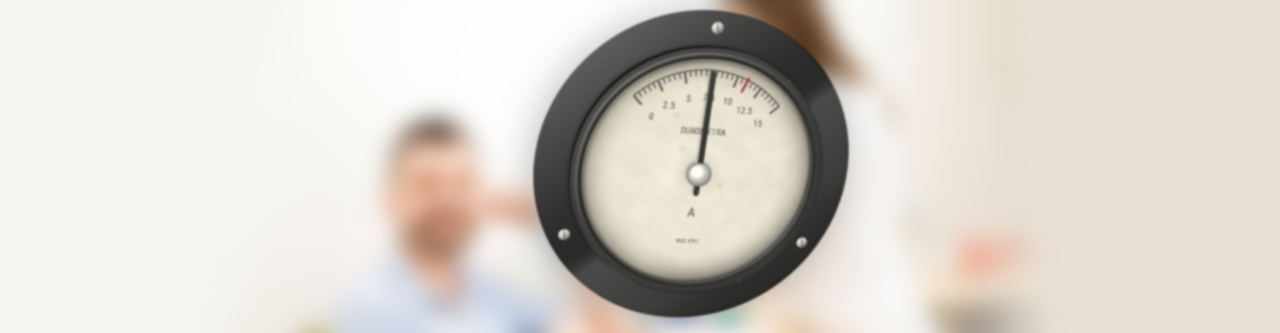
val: 7.5 A
